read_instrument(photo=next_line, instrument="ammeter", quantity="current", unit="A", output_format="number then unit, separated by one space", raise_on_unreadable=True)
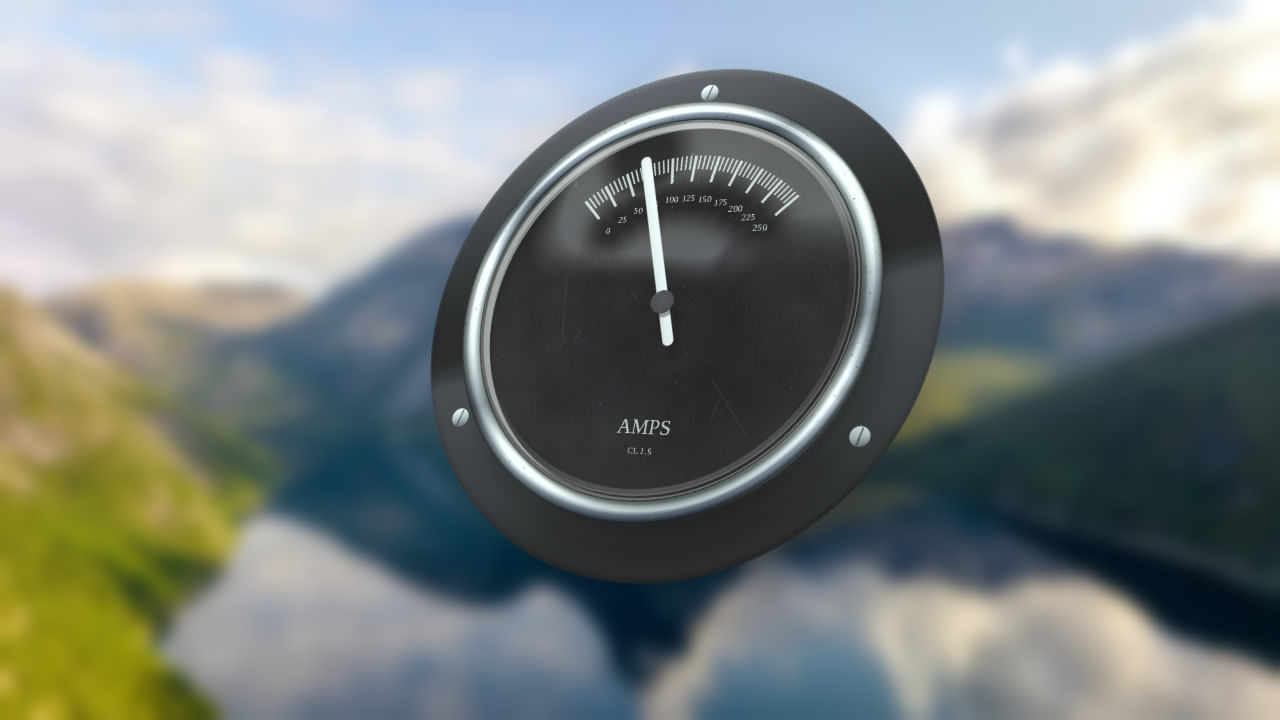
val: 75 A
